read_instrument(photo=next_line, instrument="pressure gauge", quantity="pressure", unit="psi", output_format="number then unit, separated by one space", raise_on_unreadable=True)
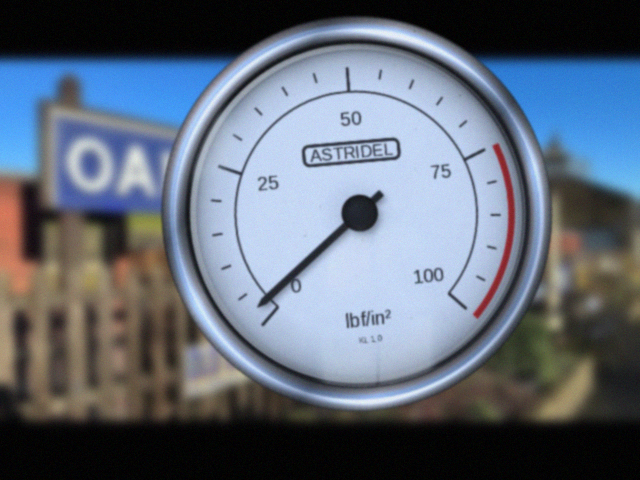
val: 2.5 psi
